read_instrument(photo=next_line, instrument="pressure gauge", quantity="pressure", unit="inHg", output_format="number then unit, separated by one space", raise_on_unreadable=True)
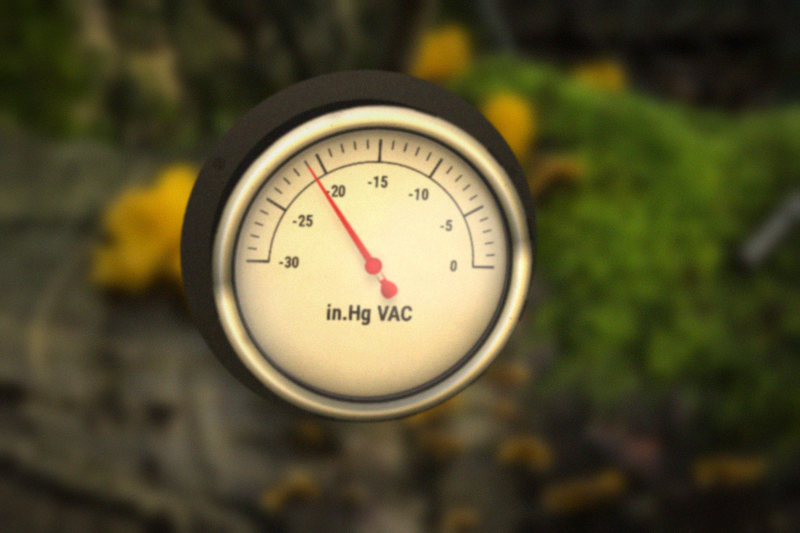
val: -21 inHg
